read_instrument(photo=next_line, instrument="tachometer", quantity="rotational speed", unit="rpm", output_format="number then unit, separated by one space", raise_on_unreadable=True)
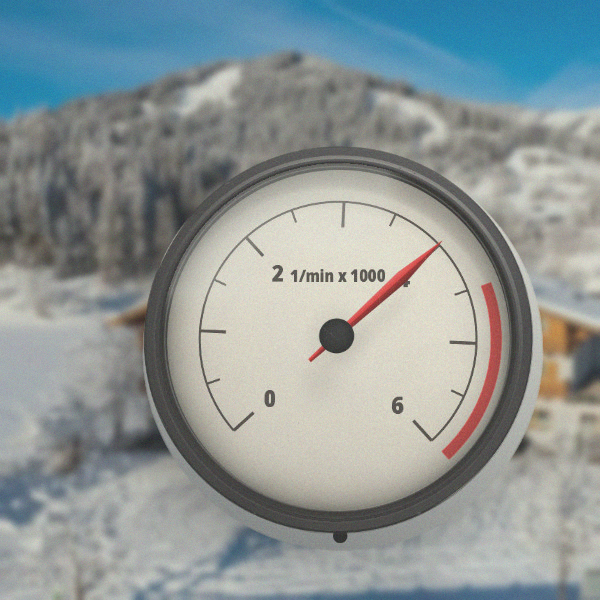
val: 4000 rpm
